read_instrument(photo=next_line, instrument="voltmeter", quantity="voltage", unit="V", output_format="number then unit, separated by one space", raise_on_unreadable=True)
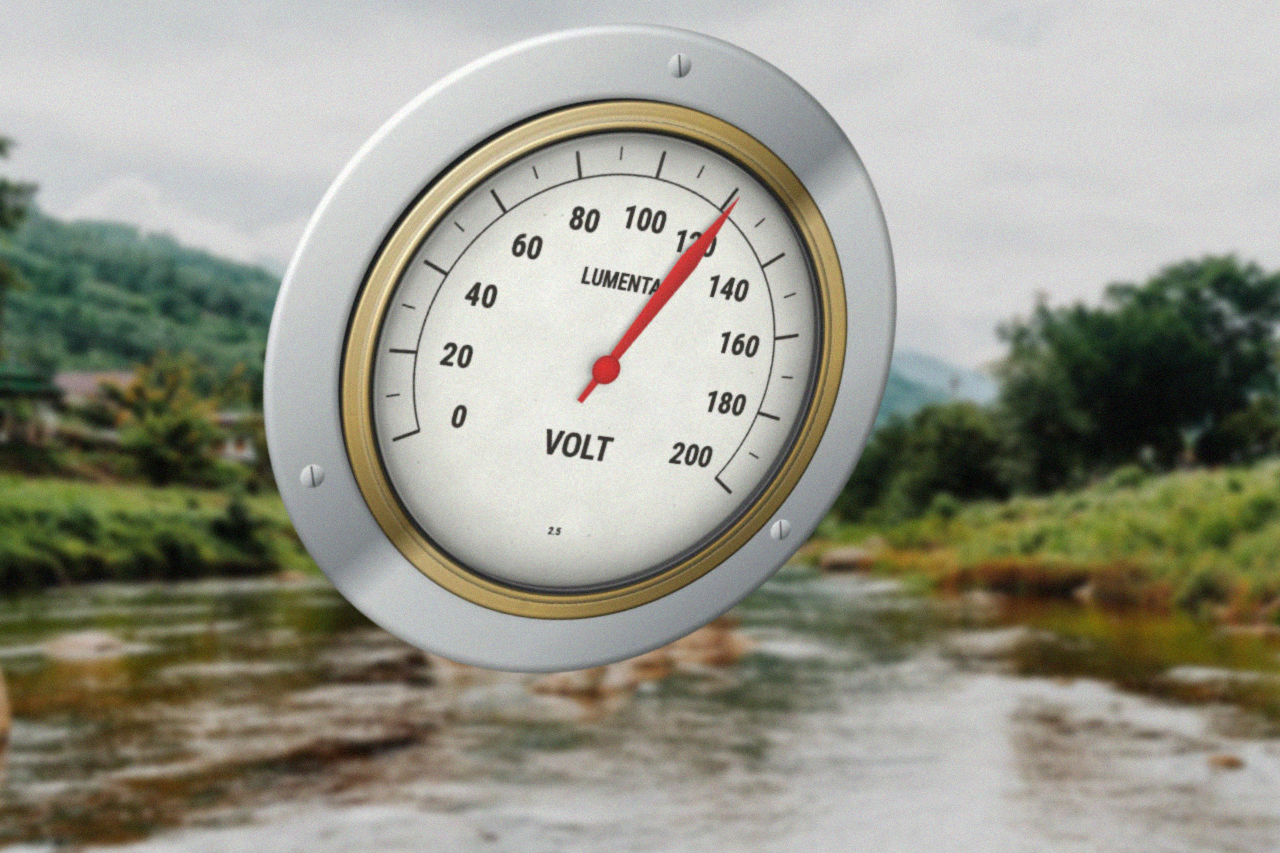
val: 120 V
